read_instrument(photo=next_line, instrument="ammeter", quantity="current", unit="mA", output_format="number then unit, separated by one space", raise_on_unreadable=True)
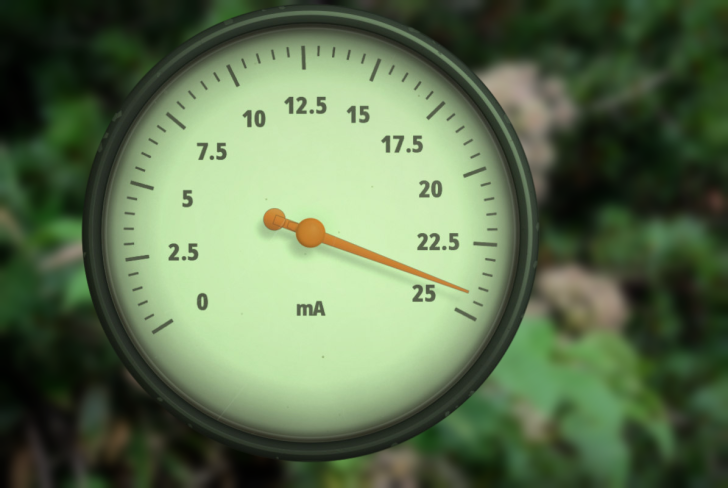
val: 24.25 mA
